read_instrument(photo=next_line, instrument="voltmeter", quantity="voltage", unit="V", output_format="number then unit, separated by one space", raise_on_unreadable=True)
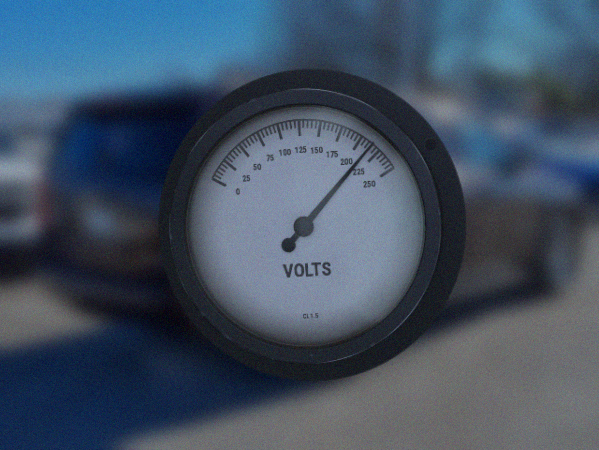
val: 215 V
